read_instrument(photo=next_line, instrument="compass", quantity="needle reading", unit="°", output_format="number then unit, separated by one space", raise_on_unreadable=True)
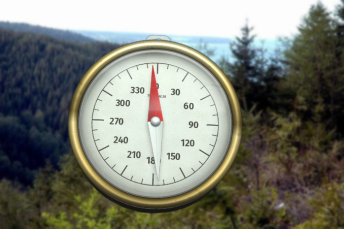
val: 355 °
